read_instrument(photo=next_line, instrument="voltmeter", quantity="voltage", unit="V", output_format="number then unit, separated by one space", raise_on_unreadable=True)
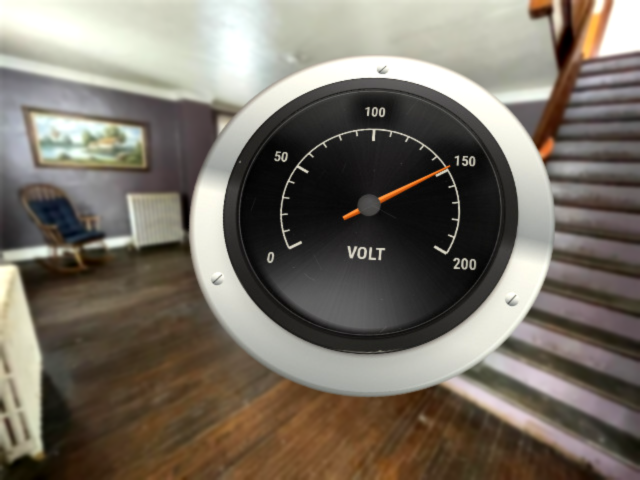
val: 150 V
